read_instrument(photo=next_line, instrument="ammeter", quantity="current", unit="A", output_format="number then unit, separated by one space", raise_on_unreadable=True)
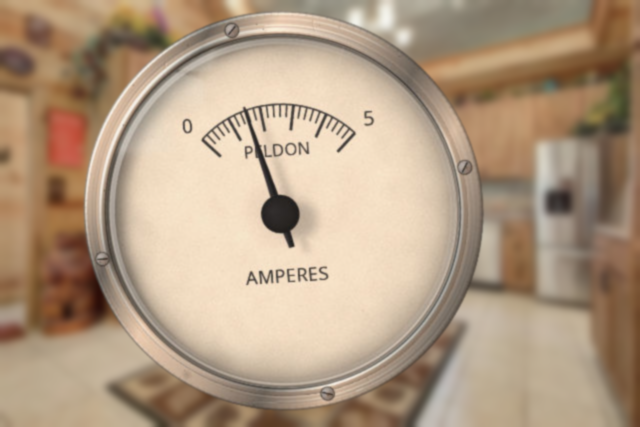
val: 1.6 A
